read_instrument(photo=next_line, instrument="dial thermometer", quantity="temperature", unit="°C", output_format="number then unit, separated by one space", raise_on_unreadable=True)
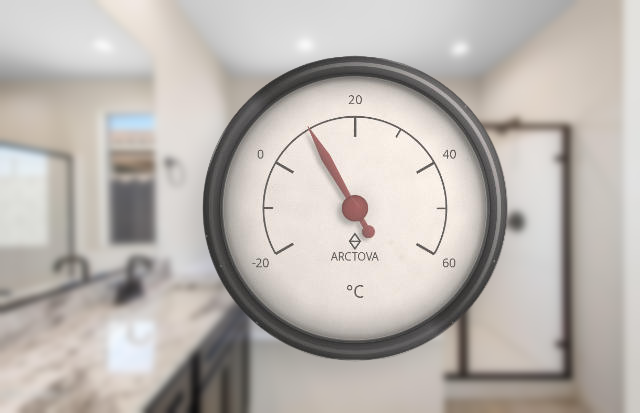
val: 10 °C
